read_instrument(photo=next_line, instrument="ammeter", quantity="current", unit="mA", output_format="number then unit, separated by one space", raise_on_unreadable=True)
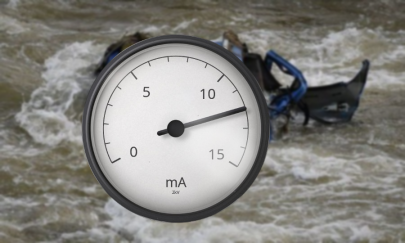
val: 12 mA
